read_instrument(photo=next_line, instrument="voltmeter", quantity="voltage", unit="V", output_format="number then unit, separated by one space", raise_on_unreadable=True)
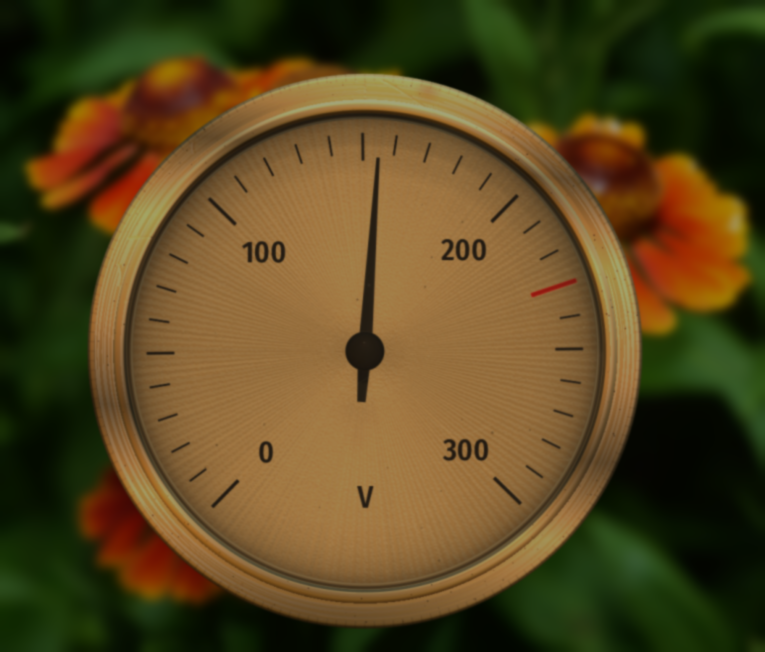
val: 155 V
